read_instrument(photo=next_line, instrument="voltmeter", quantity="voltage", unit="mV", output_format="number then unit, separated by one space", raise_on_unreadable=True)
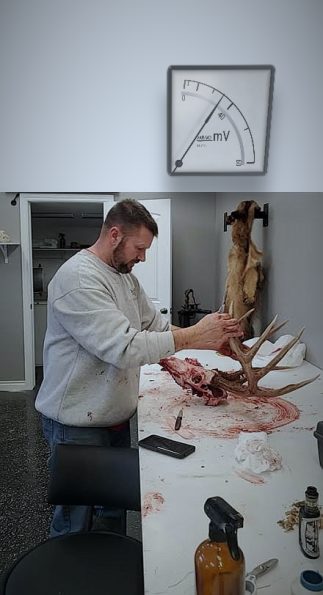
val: 35 mV
